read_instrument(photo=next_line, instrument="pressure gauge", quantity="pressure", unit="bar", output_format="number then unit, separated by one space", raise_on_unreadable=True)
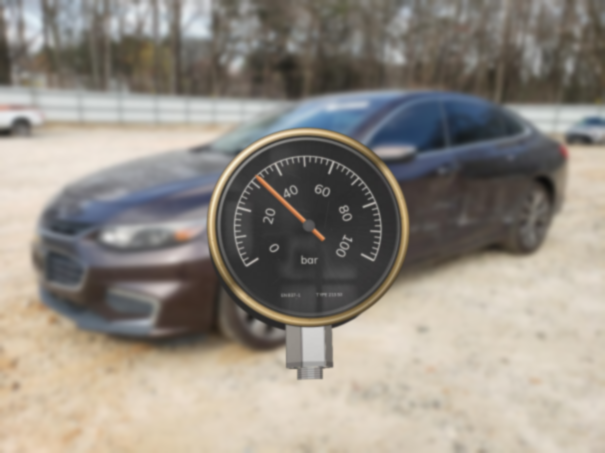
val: 32 bar
